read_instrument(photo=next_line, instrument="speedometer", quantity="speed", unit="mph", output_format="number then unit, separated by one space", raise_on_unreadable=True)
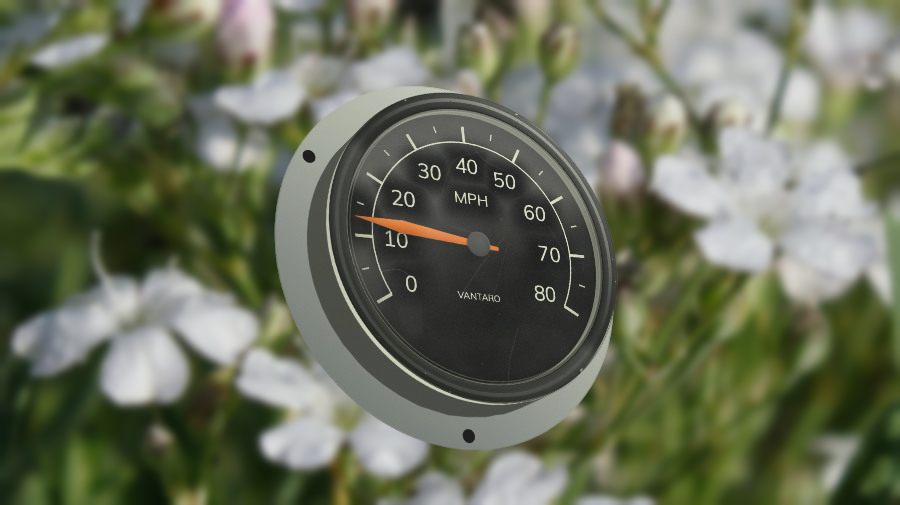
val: 12.5 mph
